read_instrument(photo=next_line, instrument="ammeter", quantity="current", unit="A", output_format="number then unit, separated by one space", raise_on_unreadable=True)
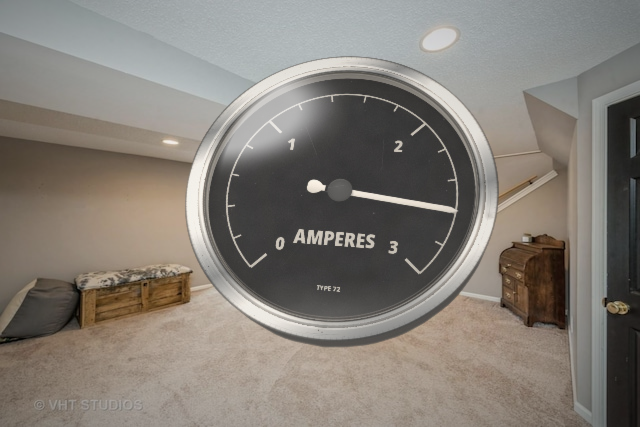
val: 2.6 A
